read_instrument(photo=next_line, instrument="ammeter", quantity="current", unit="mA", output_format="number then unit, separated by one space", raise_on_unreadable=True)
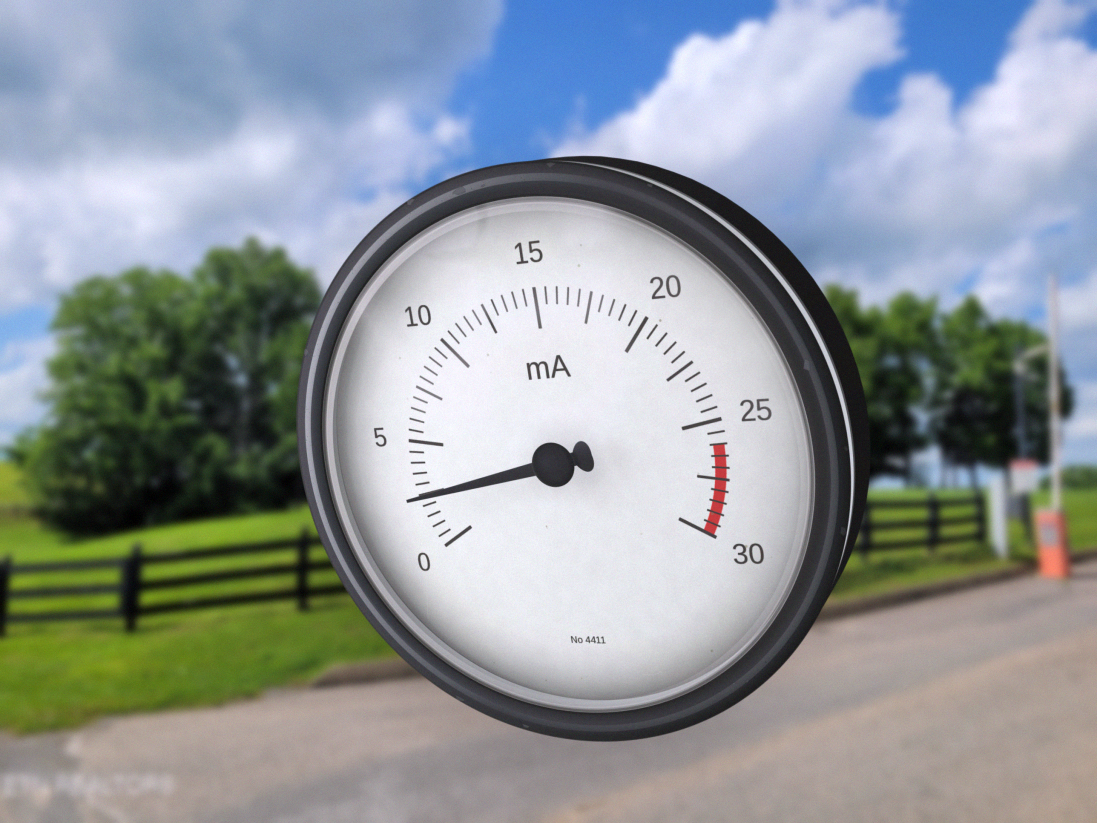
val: 2.5 mA
